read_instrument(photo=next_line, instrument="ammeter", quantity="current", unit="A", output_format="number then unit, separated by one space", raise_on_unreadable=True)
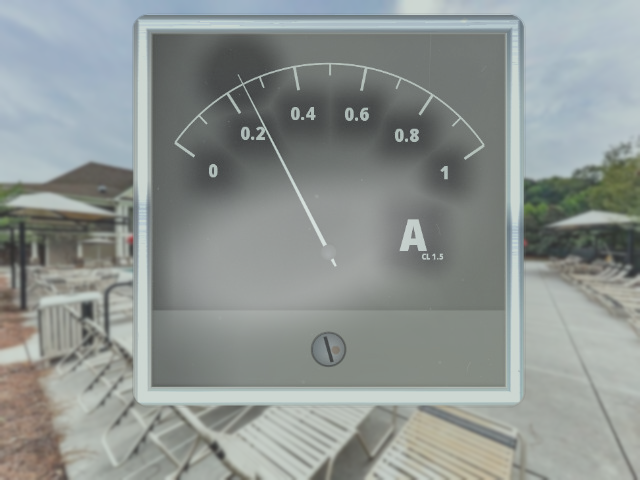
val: 0.25 A
